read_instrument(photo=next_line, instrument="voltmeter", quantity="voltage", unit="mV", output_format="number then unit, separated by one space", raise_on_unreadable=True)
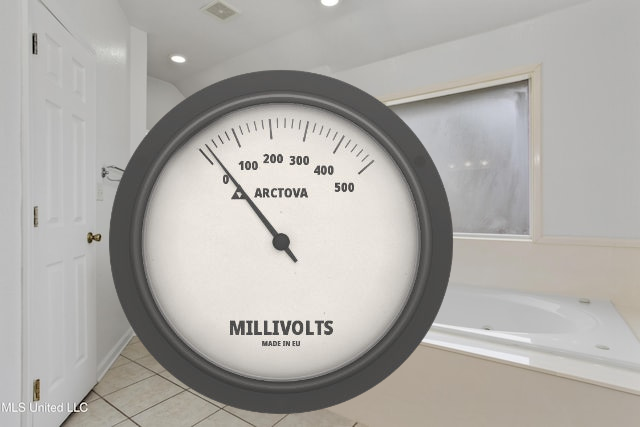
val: 20 mV
